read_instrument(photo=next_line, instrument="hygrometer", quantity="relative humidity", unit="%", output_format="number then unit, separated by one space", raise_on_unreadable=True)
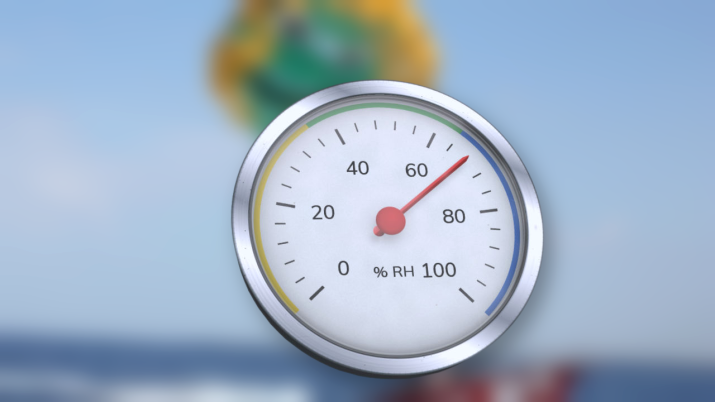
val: 68 %
